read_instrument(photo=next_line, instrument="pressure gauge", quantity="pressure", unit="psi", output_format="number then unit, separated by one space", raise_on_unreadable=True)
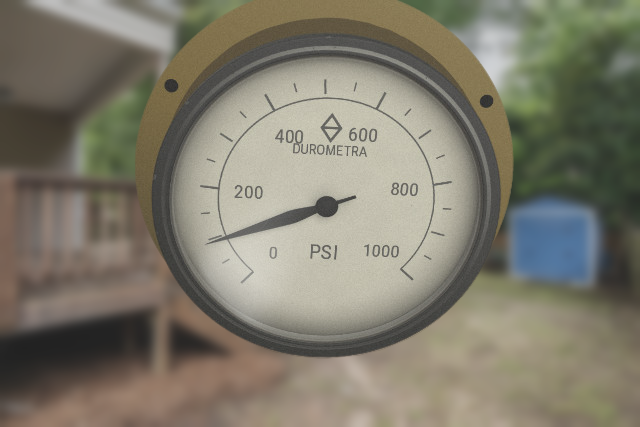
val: 100 psi
